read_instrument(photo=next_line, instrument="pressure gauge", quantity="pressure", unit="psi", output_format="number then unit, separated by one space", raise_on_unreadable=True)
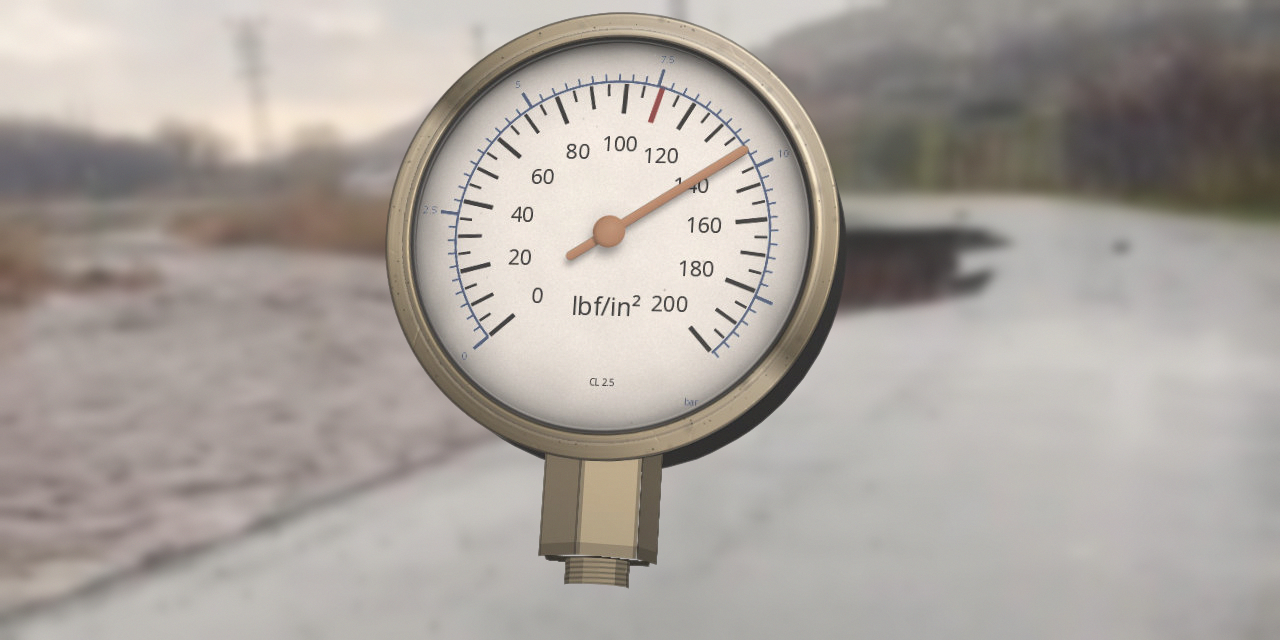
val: 140 psi
